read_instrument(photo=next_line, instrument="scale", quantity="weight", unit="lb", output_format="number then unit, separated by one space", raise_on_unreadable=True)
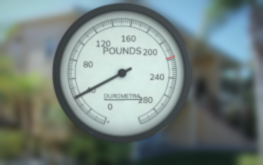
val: 40 lb
